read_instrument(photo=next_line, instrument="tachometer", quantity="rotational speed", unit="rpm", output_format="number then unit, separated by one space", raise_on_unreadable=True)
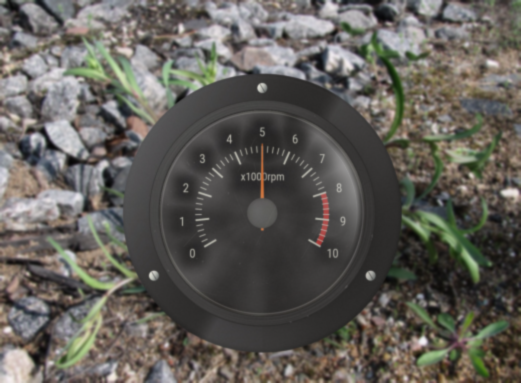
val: 5000 rpm
